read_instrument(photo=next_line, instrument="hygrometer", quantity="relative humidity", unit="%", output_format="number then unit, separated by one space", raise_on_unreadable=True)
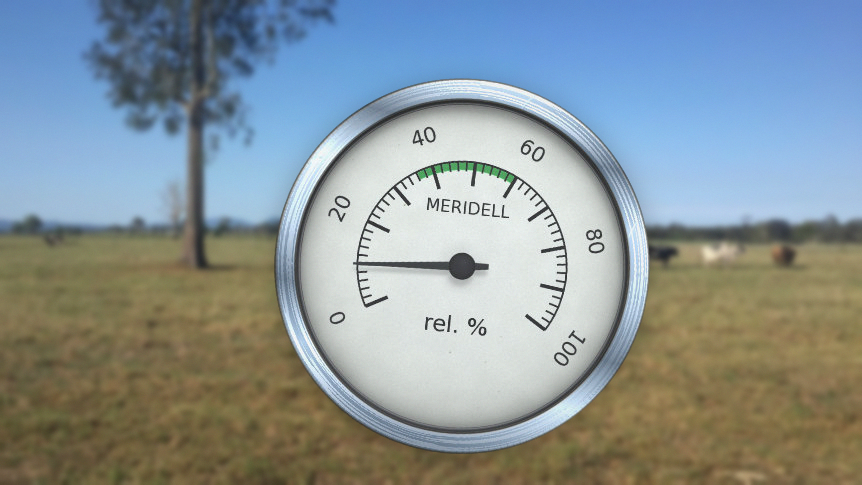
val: 10 %
